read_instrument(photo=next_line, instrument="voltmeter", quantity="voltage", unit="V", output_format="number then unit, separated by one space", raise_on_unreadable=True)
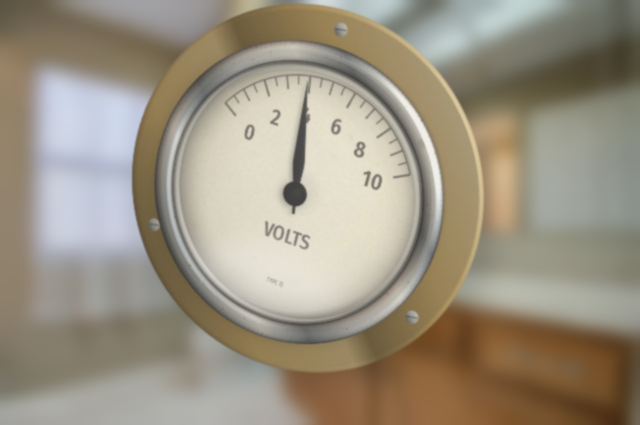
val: 4 V
